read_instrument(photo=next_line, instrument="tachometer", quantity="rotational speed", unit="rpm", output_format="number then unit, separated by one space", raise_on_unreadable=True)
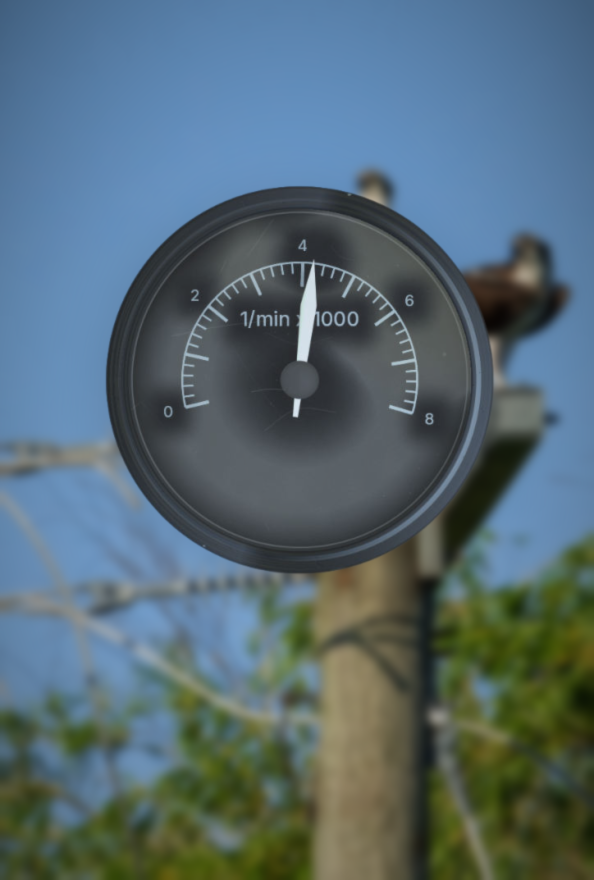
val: 4200 rpm
